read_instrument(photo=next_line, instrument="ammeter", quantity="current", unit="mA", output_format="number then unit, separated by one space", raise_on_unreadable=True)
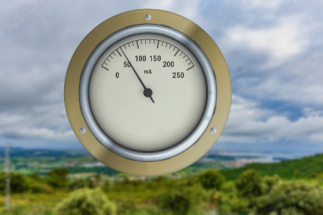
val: 60 mA
